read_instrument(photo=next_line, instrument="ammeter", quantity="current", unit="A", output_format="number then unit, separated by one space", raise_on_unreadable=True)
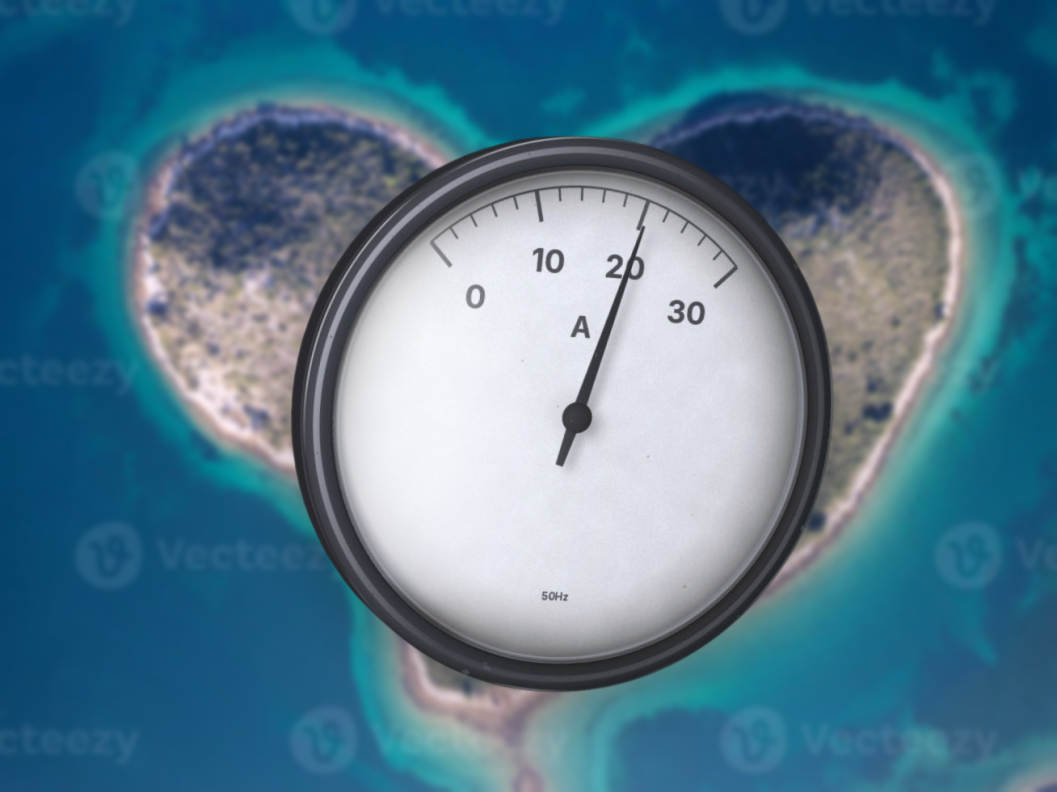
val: 20 A
